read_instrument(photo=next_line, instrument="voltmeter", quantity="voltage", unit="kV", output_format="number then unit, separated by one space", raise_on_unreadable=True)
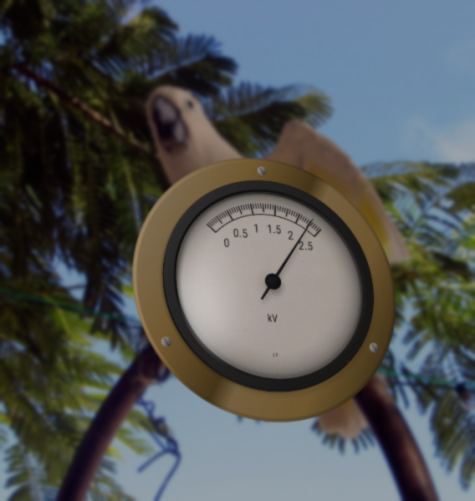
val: 2.25 kV
